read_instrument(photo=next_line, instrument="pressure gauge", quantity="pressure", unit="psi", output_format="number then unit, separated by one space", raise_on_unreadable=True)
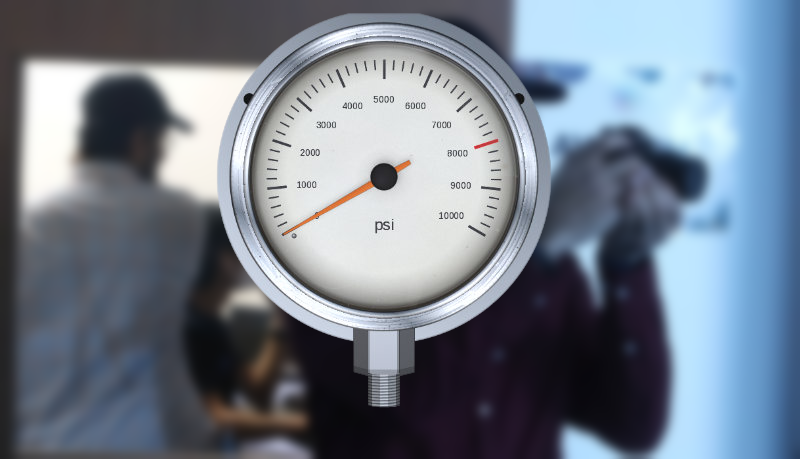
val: 0 psi
